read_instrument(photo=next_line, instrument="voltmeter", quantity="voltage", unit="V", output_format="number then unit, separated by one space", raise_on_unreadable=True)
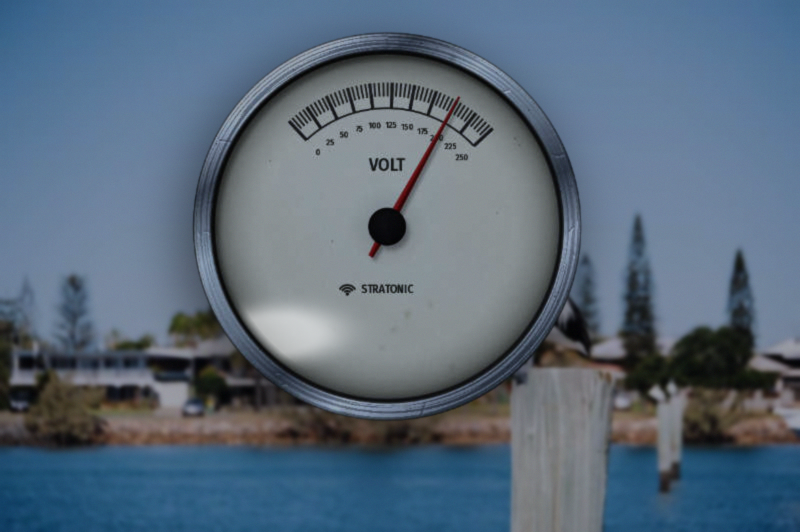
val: 200 V
